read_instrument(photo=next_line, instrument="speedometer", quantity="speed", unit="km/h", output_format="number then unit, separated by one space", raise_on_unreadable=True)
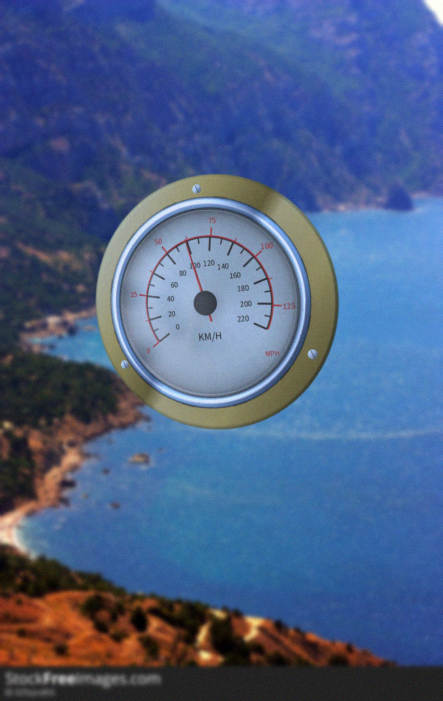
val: 100 km/h
